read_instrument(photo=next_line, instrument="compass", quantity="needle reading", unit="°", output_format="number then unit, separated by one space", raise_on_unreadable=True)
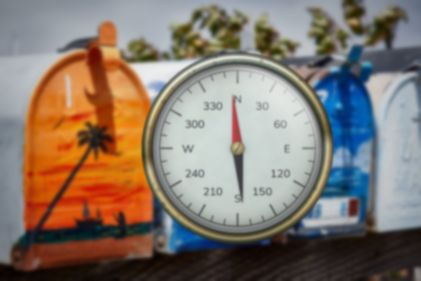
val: 355 °
